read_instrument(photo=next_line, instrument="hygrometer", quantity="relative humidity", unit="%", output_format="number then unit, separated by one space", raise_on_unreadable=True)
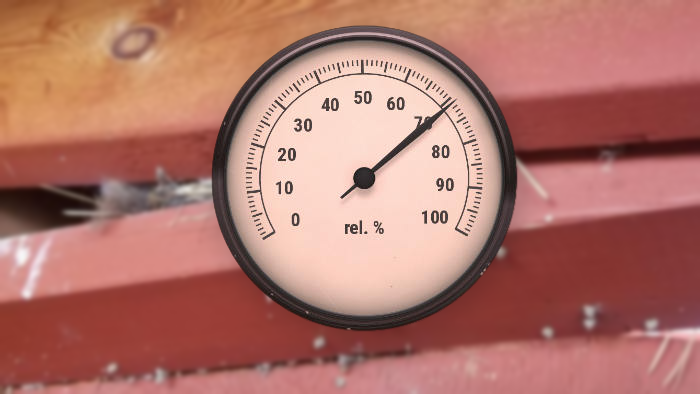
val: 71 %
